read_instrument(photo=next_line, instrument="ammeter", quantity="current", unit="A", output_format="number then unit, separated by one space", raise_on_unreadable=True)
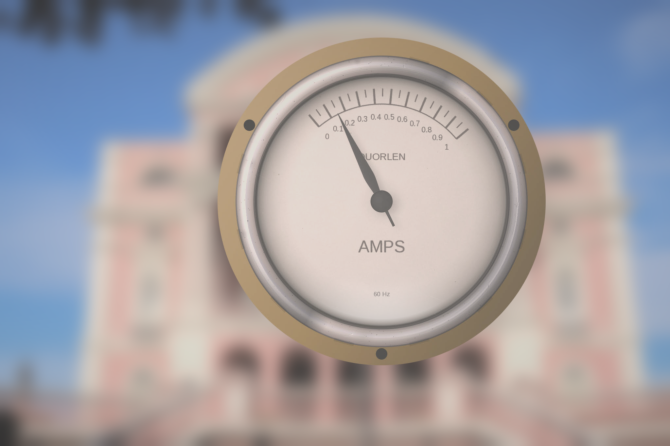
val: 0.15 A
